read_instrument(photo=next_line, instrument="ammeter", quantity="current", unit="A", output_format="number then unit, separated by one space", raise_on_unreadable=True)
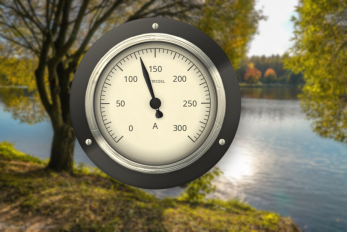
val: 130 A
